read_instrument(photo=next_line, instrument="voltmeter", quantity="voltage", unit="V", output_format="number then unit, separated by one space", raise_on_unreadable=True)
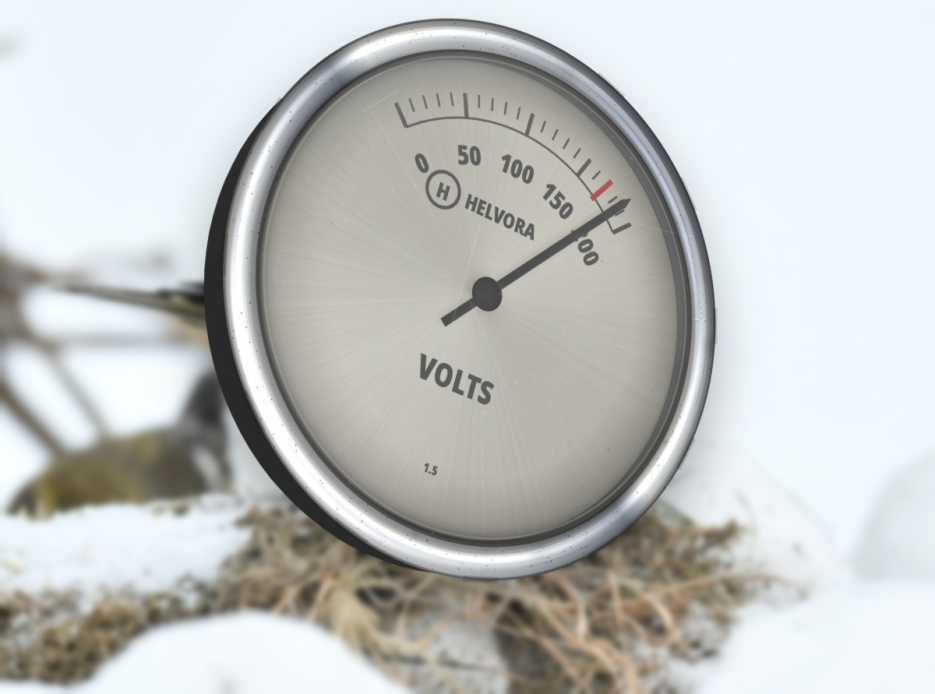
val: 185 V
